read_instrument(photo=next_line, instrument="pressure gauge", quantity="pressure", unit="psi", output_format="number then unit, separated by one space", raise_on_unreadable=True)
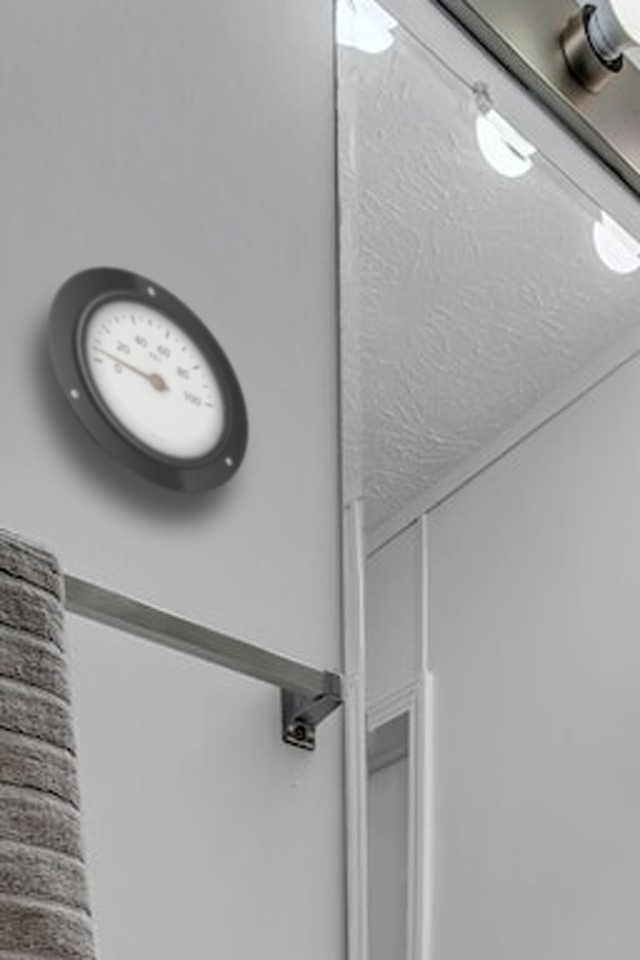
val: 5 psi
